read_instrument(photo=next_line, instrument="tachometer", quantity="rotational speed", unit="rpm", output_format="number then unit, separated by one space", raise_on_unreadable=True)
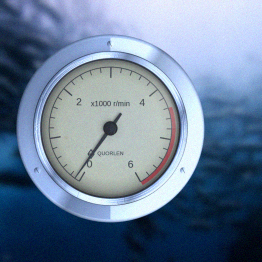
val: 100 rpm
